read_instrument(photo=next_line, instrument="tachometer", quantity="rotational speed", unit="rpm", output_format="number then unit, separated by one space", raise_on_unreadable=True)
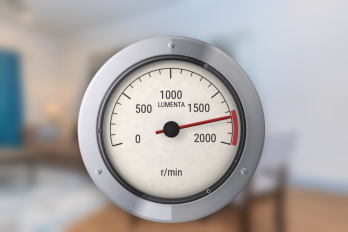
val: 1750 rpm
